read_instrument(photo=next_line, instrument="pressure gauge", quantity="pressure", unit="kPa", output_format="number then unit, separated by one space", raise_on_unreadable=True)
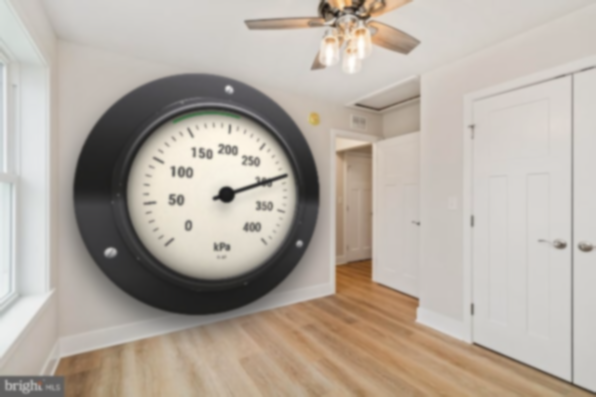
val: 300 kPa
